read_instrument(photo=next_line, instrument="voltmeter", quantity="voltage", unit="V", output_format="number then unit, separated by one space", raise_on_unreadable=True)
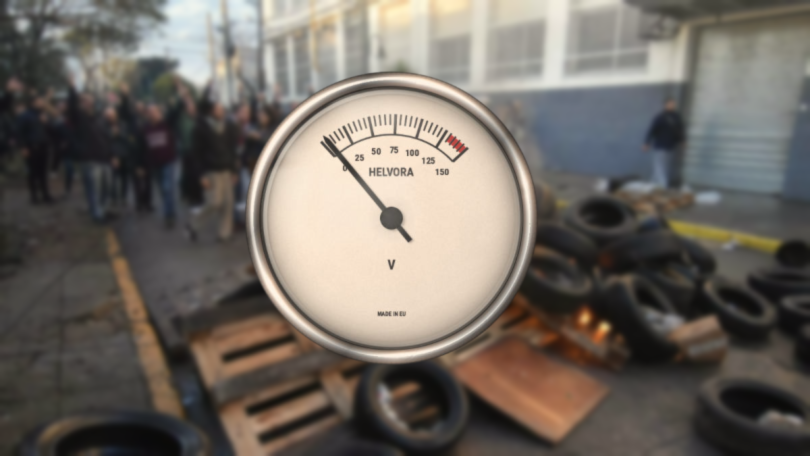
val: 5 V
